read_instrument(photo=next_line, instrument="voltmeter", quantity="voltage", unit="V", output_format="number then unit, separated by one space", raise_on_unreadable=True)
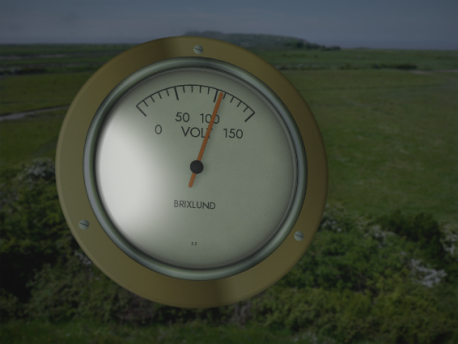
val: 105 V
